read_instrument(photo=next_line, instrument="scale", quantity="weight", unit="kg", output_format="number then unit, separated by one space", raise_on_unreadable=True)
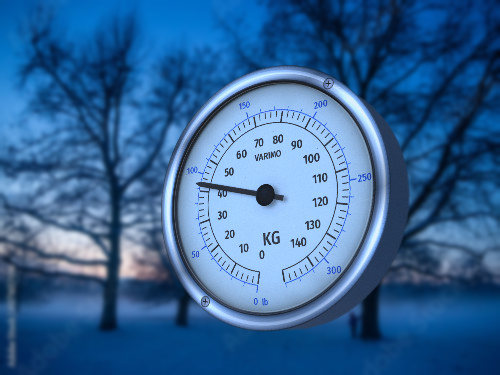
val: 42 kg
